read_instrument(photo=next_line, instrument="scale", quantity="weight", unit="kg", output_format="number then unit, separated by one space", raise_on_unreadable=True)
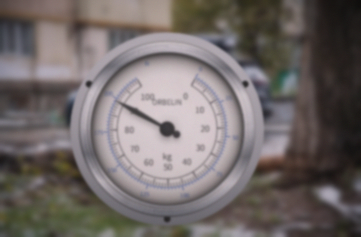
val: 90 kg
